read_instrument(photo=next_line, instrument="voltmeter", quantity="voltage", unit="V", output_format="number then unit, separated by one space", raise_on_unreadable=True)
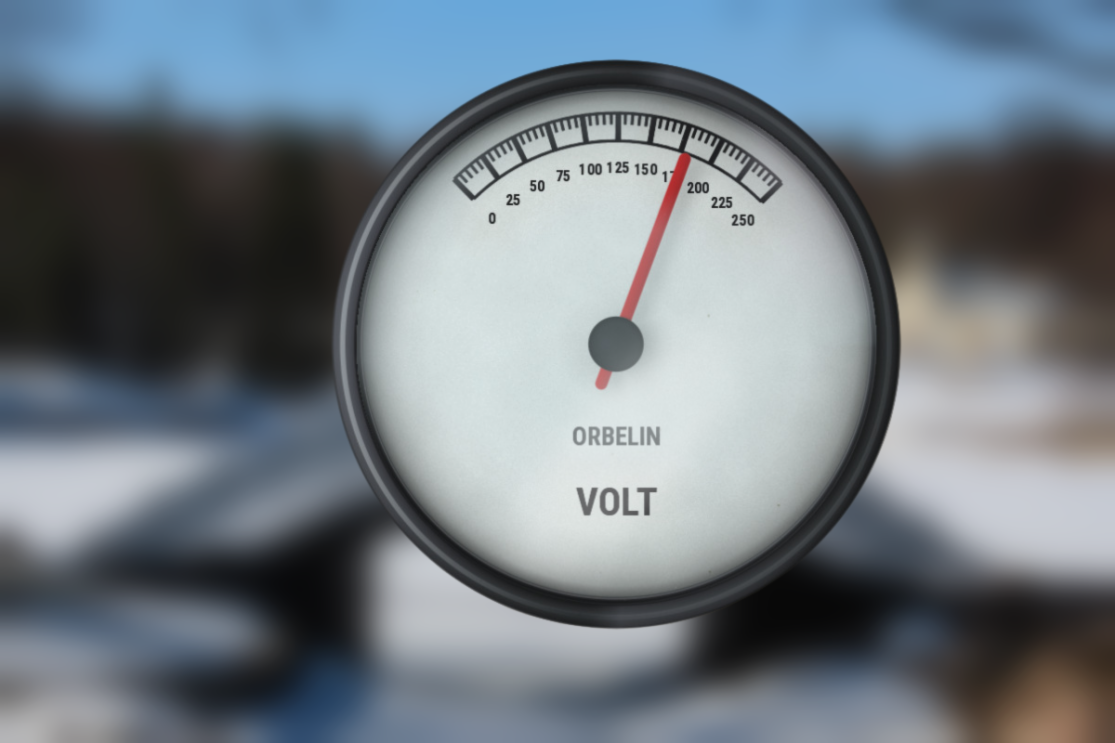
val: 180 V
